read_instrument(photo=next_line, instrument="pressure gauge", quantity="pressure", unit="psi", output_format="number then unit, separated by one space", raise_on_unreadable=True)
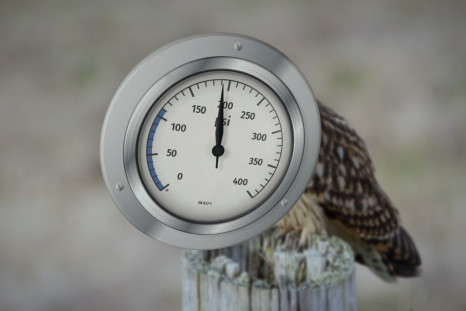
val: 190 psi
